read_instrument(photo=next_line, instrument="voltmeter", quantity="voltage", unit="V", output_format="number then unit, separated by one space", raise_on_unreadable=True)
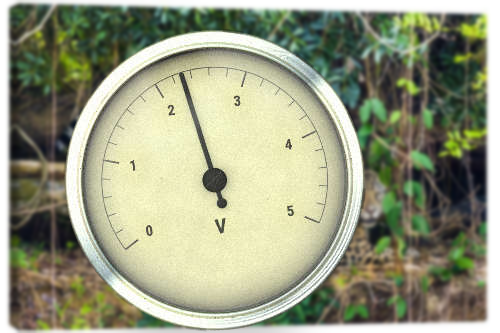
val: 2.3 V
